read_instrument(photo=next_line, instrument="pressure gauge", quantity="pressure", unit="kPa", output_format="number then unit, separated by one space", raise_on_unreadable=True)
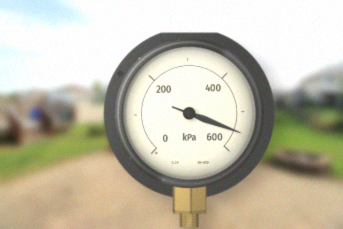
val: 550 kPa
